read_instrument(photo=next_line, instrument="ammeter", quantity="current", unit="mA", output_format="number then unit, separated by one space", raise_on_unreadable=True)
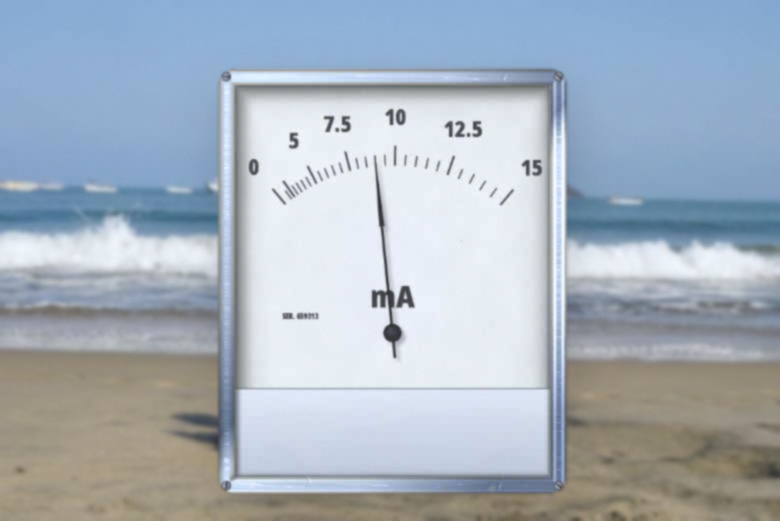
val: 9 mA
